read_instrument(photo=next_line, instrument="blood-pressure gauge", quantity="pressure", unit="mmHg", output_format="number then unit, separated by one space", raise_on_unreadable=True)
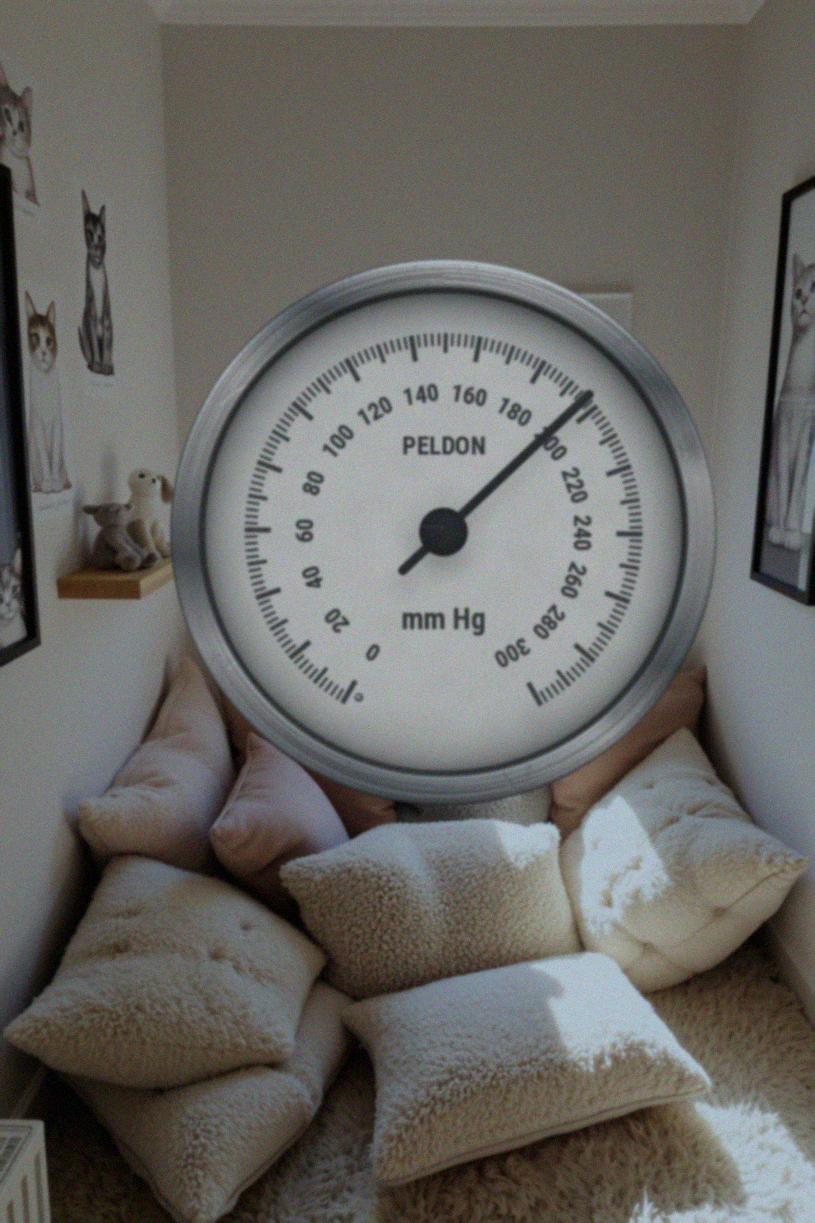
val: 196 mmHg
